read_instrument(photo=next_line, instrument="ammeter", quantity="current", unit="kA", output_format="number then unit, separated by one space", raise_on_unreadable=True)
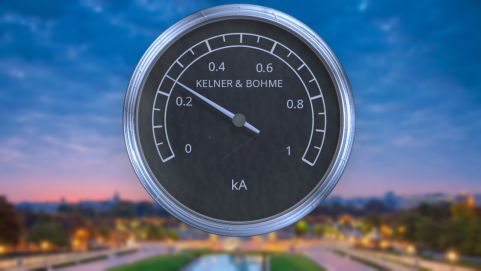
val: 0.25 kA
